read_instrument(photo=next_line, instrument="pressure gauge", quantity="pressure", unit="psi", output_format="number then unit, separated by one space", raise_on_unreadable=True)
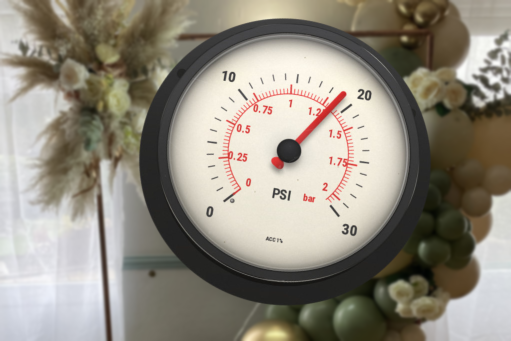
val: 19 psi
